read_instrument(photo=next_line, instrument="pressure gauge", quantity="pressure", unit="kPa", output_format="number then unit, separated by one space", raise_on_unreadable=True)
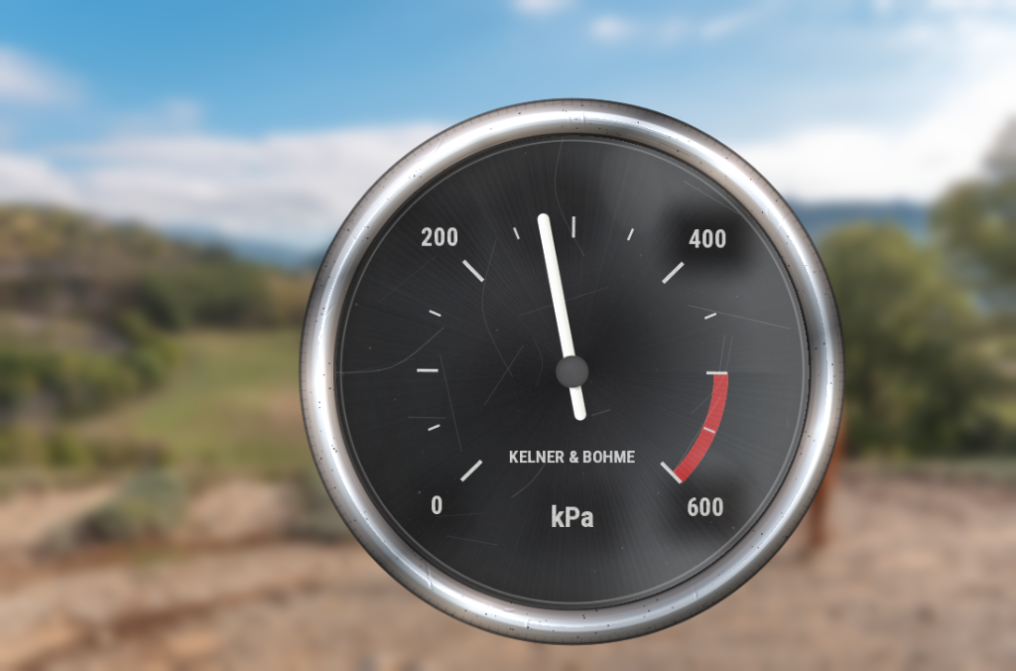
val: 275 kPa
